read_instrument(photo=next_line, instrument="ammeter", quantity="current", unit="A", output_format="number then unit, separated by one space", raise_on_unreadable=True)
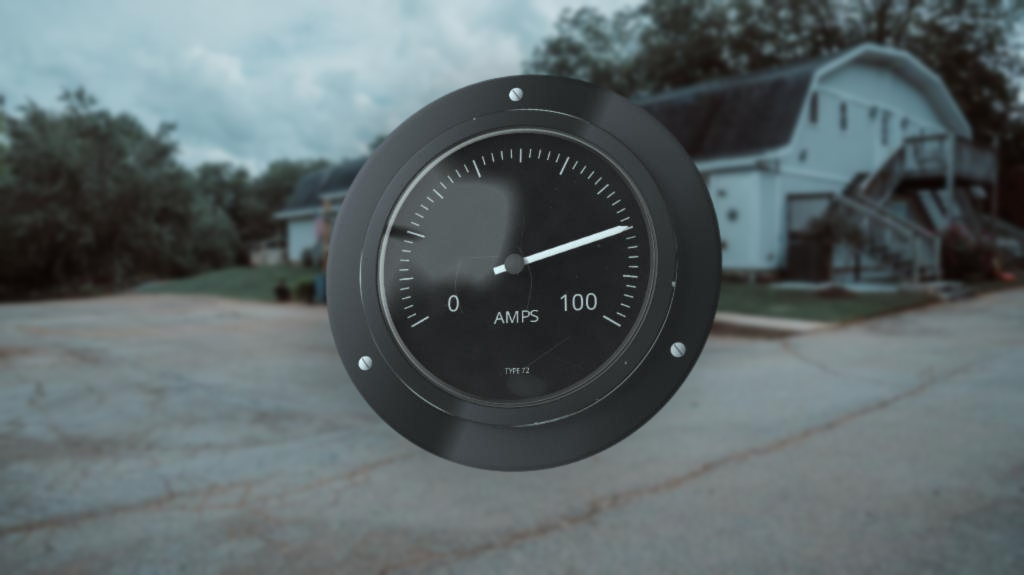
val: 80 A
